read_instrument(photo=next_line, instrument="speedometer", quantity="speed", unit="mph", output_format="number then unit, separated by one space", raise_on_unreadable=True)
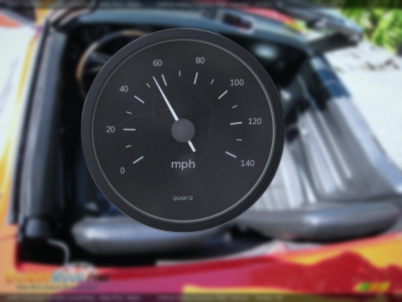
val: 55 mph
